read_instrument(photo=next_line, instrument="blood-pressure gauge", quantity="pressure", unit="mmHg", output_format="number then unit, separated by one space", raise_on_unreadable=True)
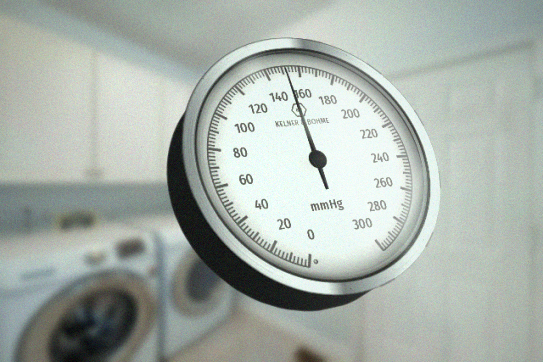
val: 150 mmHg
